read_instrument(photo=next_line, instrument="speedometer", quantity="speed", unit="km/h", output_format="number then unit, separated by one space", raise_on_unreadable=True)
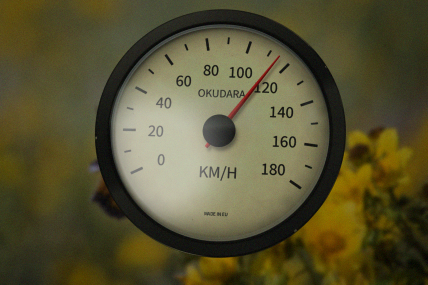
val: 115 km/h
